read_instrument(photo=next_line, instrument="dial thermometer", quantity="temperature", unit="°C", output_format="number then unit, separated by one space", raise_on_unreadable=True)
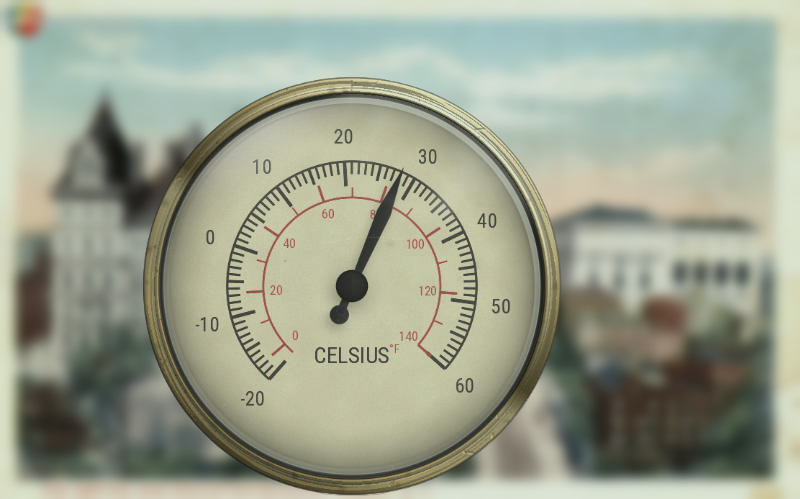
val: 28 °C
